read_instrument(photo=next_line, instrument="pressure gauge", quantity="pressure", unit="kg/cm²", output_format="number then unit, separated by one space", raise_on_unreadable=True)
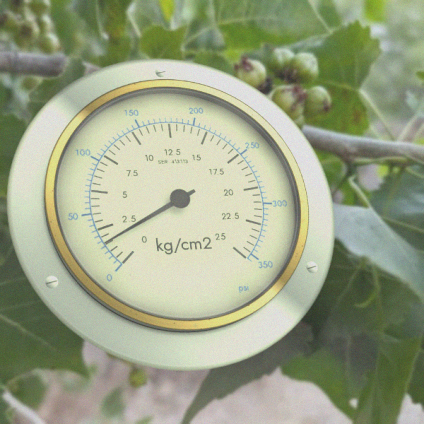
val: 1.5 kg/cm²
